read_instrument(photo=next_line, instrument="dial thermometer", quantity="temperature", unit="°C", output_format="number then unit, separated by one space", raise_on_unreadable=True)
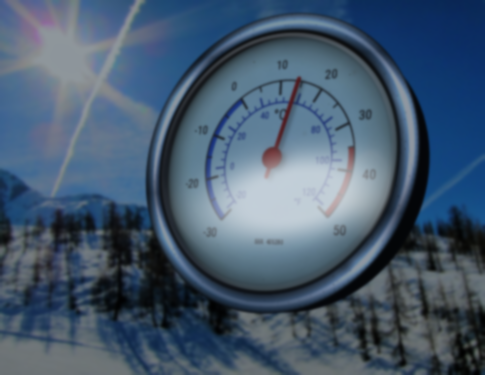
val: 15 °C
